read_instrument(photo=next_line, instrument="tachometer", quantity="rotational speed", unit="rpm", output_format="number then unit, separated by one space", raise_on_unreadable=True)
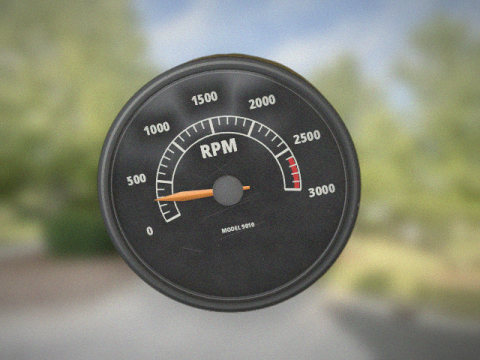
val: 300 rpm
